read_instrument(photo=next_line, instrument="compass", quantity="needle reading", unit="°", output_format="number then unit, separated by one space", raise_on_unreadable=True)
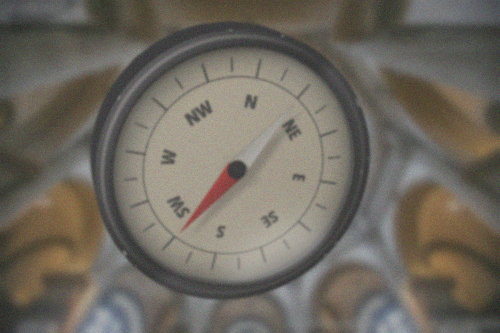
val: 210 °
